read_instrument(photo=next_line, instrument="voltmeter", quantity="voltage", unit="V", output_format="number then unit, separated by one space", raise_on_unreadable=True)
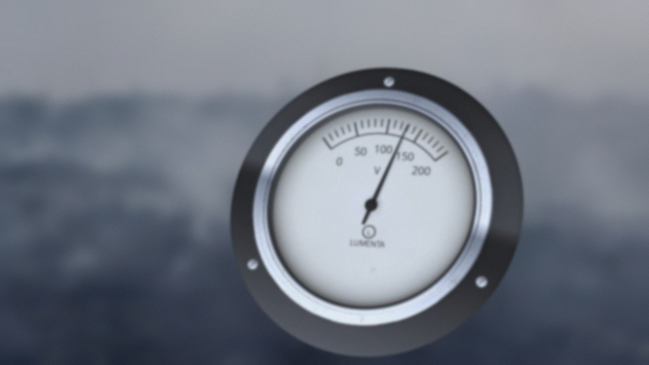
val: 130 V
